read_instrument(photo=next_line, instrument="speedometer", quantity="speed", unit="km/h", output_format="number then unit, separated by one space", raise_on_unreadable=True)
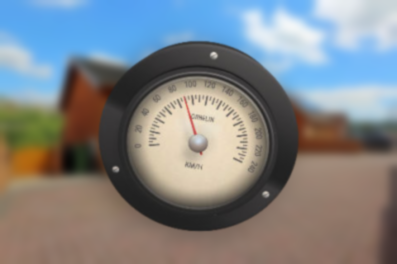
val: 90 km/h
